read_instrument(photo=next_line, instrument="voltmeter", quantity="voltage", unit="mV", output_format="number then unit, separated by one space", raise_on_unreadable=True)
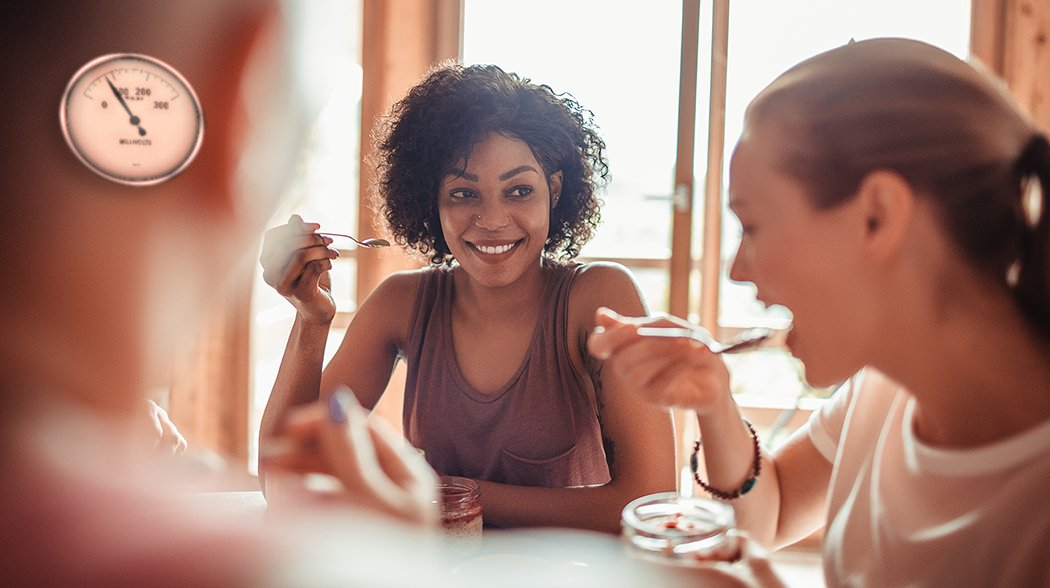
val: 80 mV
